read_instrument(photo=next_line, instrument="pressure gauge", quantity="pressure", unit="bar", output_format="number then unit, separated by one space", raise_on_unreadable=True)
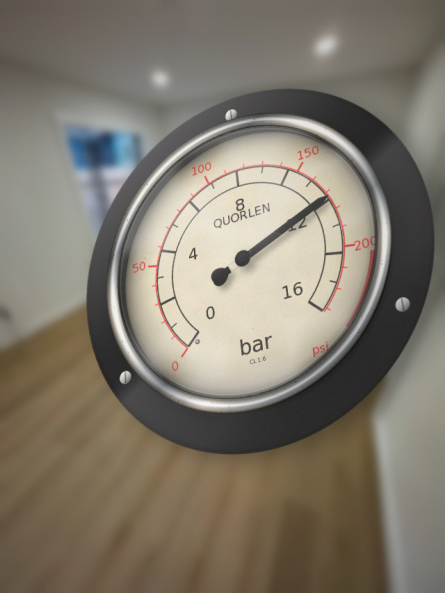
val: 12 bar
